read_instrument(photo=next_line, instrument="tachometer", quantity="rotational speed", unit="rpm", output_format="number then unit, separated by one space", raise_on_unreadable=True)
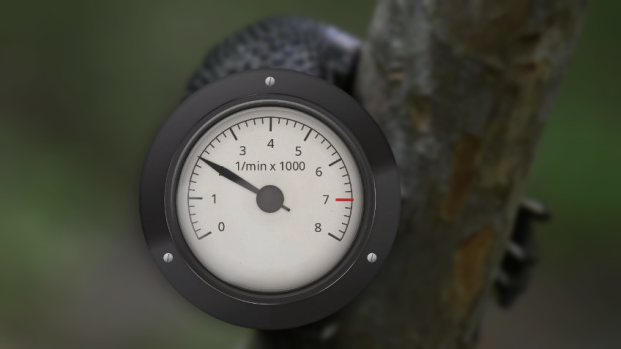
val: 2000 rpm
